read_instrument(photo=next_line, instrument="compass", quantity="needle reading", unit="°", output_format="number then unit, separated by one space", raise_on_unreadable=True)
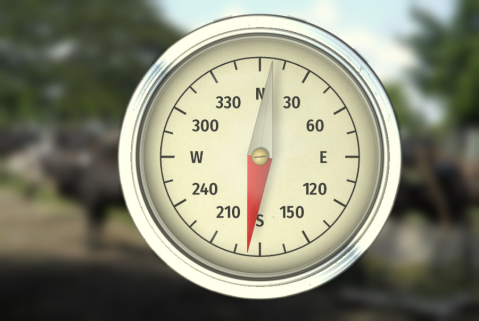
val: 187.5 °
